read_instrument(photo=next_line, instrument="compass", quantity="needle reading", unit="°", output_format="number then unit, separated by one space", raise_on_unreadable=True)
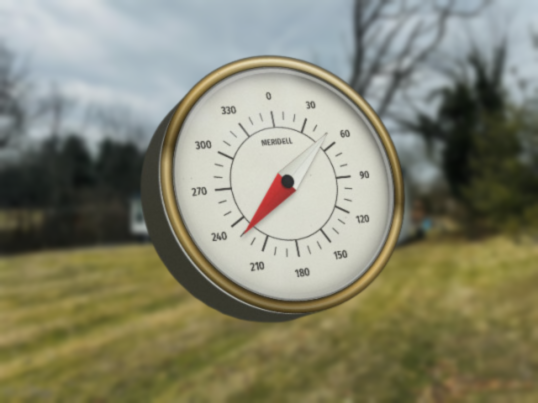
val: 230 °
